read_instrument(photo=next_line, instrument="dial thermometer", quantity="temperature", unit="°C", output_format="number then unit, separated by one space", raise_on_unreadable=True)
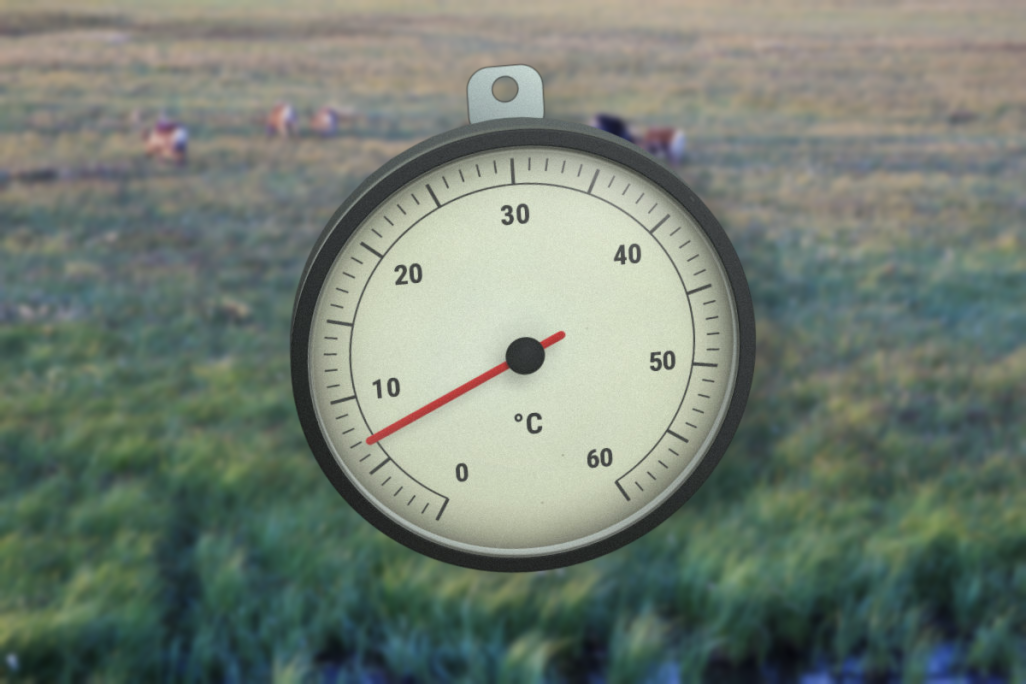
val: 7 °C
